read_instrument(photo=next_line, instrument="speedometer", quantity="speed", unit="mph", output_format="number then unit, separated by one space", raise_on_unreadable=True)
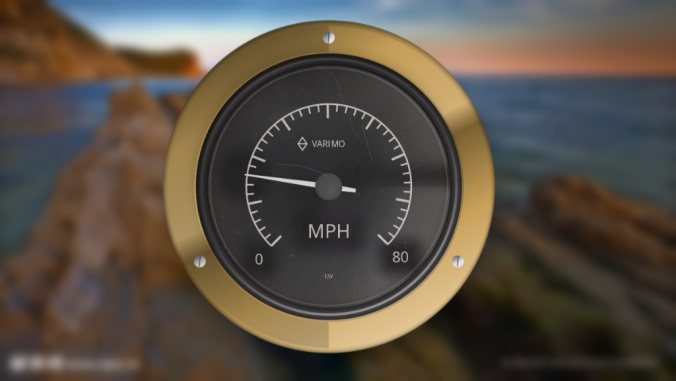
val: 16 mph
